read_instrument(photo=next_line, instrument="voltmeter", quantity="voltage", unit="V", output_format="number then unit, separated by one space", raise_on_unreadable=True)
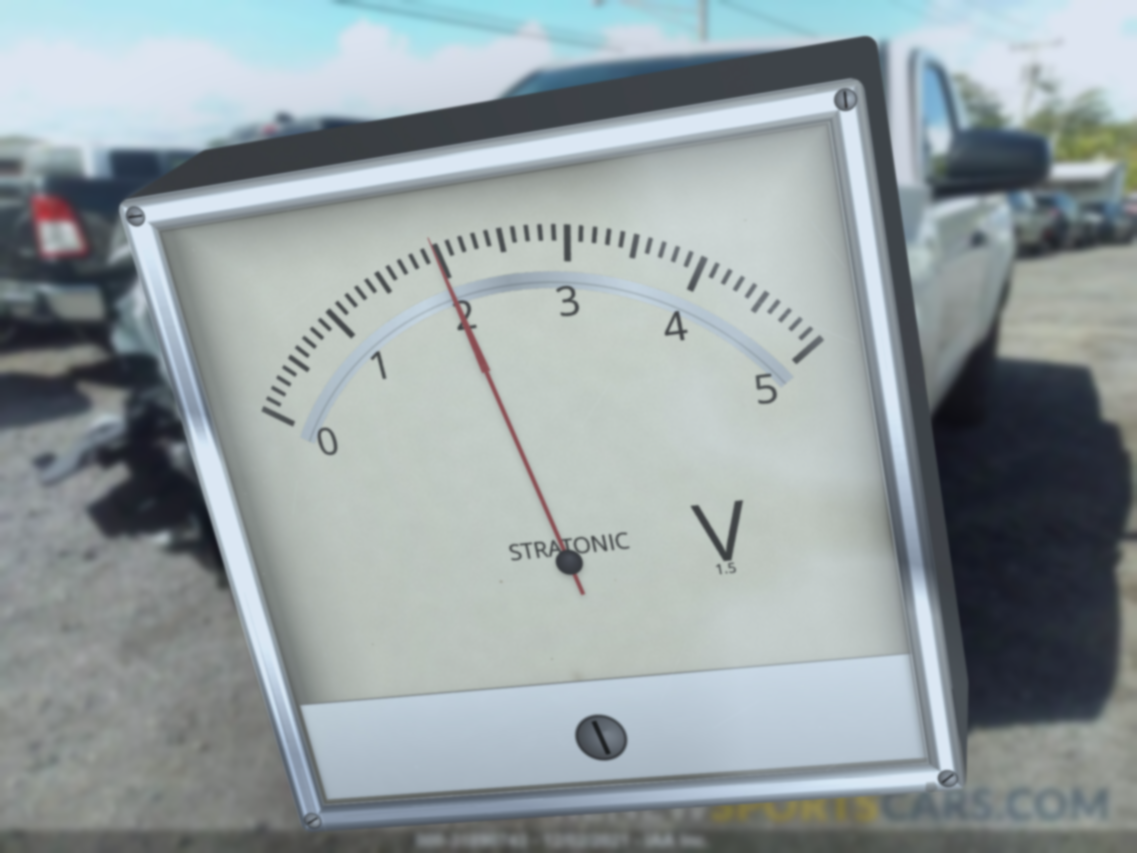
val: 2 V
